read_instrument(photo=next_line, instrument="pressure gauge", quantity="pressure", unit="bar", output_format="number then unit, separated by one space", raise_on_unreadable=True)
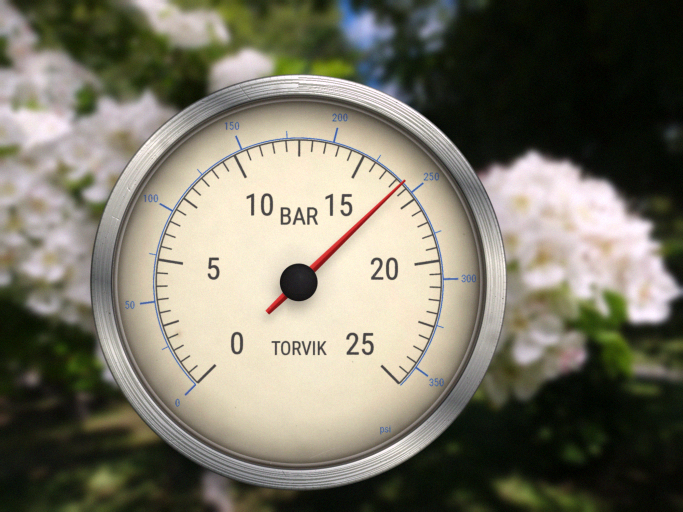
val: 16.75 bar
